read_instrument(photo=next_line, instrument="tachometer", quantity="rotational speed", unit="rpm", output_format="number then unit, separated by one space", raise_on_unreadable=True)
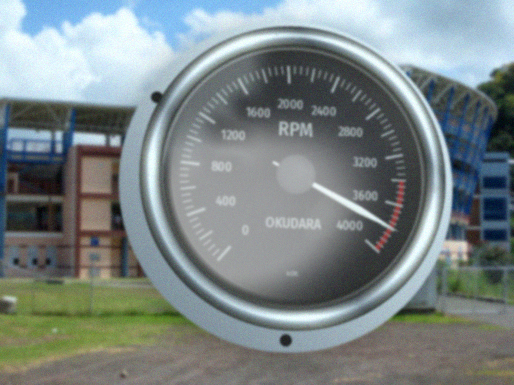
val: 3800 rpm
